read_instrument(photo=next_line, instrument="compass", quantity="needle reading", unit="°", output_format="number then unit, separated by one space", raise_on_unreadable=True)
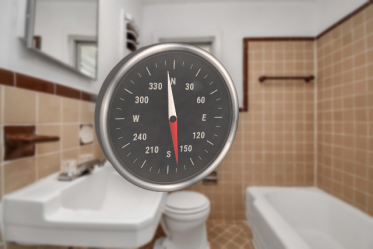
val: 170 °
